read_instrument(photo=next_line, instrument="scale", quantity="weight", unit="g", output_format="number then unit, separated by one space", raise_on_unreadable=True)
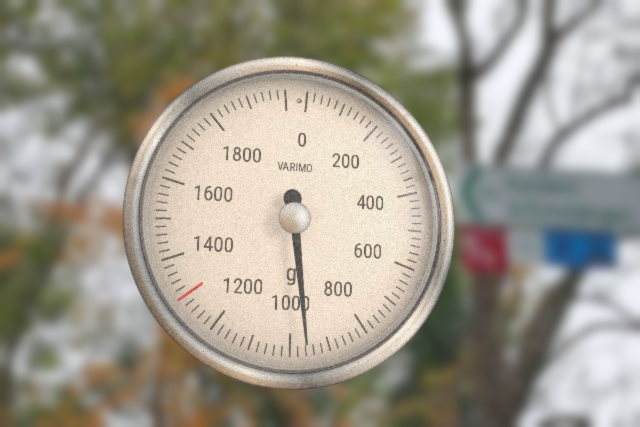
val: 960 g
